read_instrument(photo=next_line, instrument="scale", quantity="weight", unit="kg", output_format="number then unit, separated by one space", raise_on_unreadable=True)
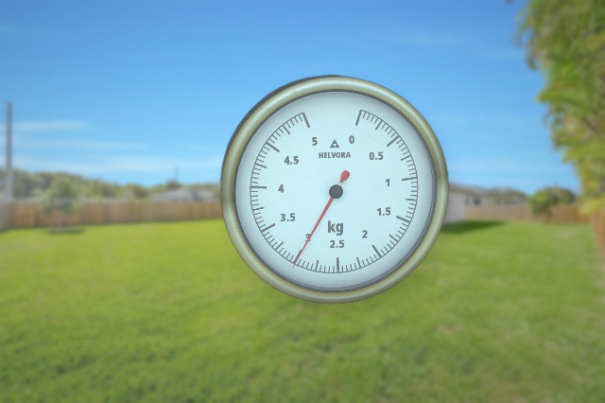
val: 3 kg
